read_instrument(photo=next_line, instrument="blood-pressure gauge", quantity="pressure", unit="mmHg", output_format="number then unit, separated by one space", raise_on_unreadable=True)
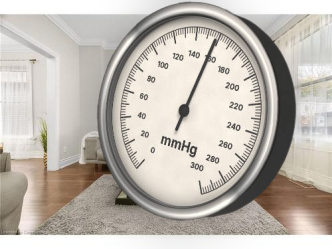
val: 160 mmHg
